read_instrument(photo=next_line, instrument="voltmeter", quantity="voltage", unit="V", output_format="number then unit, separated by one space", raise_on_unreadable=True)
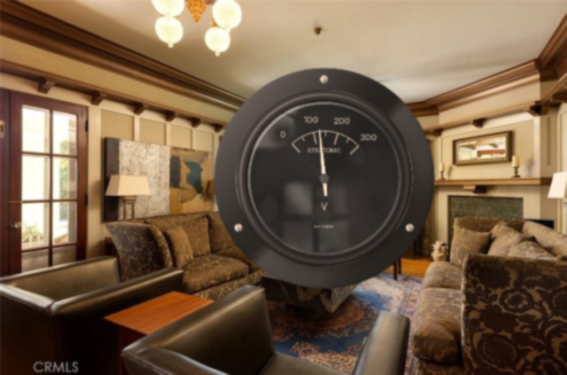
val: 125 V
